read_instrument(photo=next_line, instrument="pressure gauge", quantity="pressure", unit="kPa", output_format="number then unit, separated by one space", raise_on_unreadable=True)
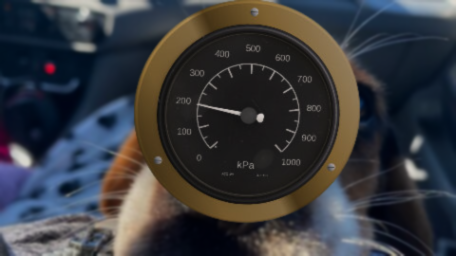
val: 200 kPa
